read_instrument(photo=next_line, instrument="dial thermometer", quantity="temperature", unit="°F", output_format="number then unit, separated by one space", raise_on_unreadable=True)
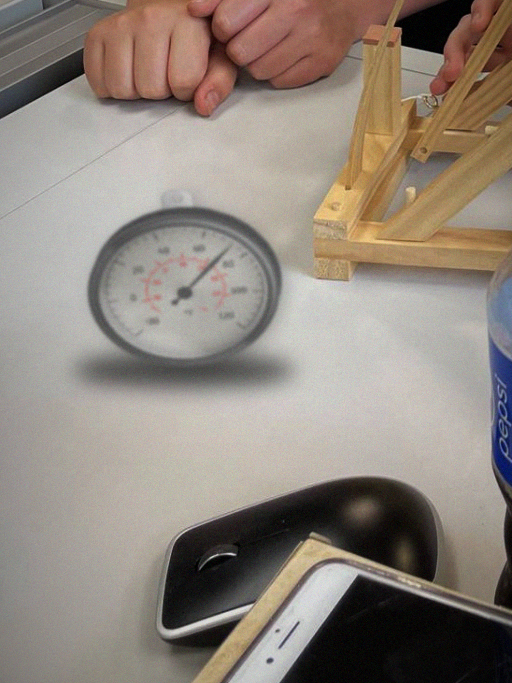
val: 72 °F
